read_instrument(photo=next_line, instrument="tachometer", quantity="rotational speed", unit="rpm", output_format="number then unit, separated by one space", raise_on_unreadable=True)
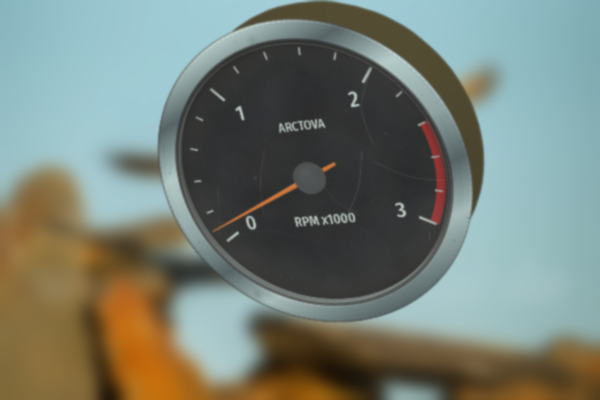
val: 100 rpm
